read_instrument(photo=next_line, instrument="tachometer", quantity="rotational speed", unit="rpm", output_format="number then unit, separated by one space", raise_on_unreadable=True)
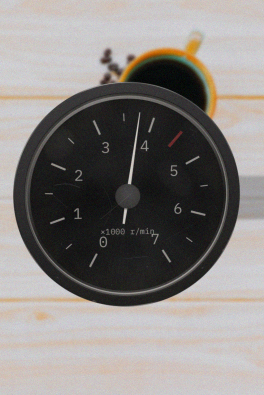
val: 3750 rpm
